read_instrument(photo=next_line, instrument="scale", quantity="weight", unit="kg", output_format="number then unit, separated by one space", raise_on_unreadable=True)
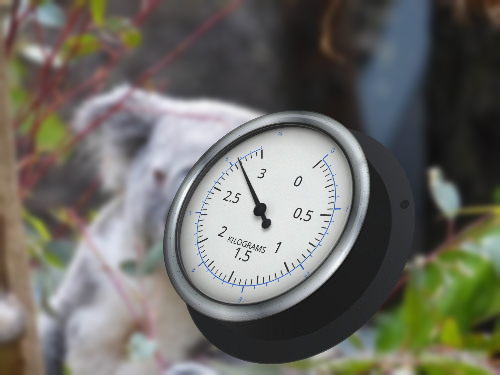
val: 2.8 kg
